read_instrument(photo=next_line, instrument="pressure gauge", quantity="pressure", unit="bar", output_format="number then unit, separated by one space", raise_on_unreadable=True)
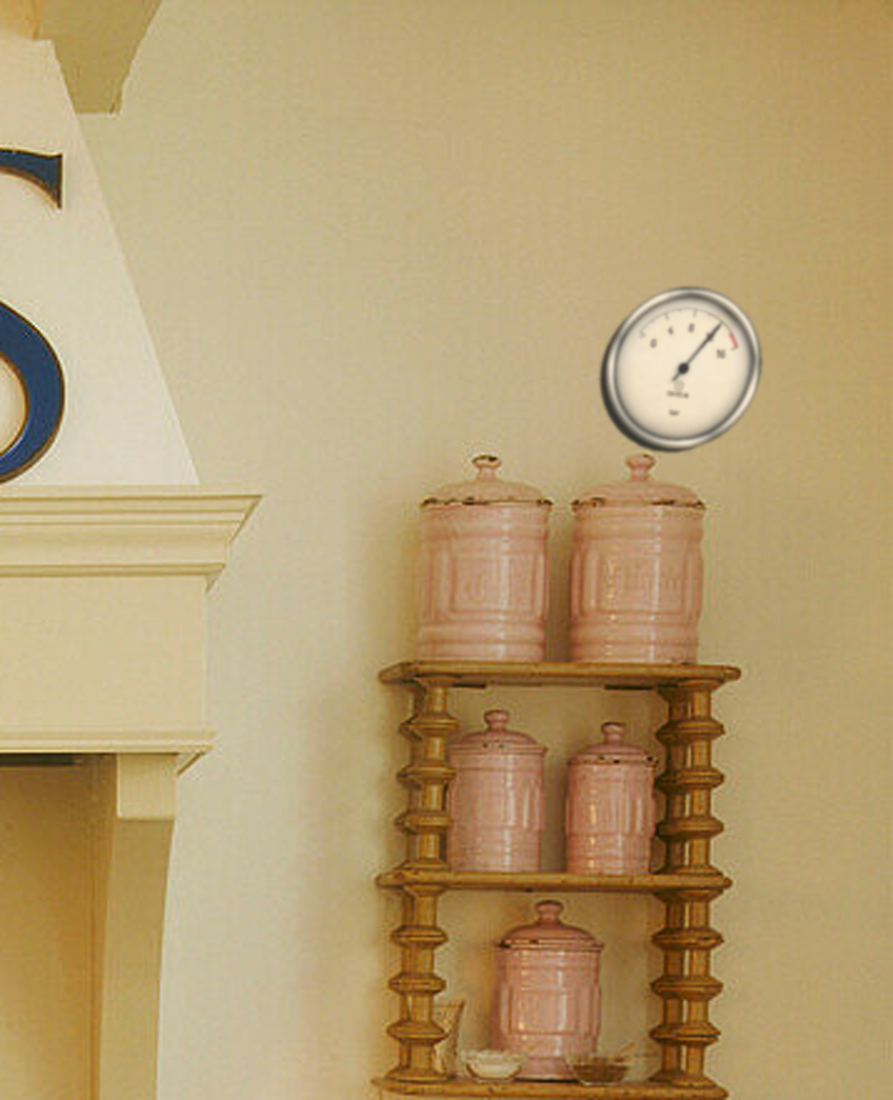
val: 12 bar
